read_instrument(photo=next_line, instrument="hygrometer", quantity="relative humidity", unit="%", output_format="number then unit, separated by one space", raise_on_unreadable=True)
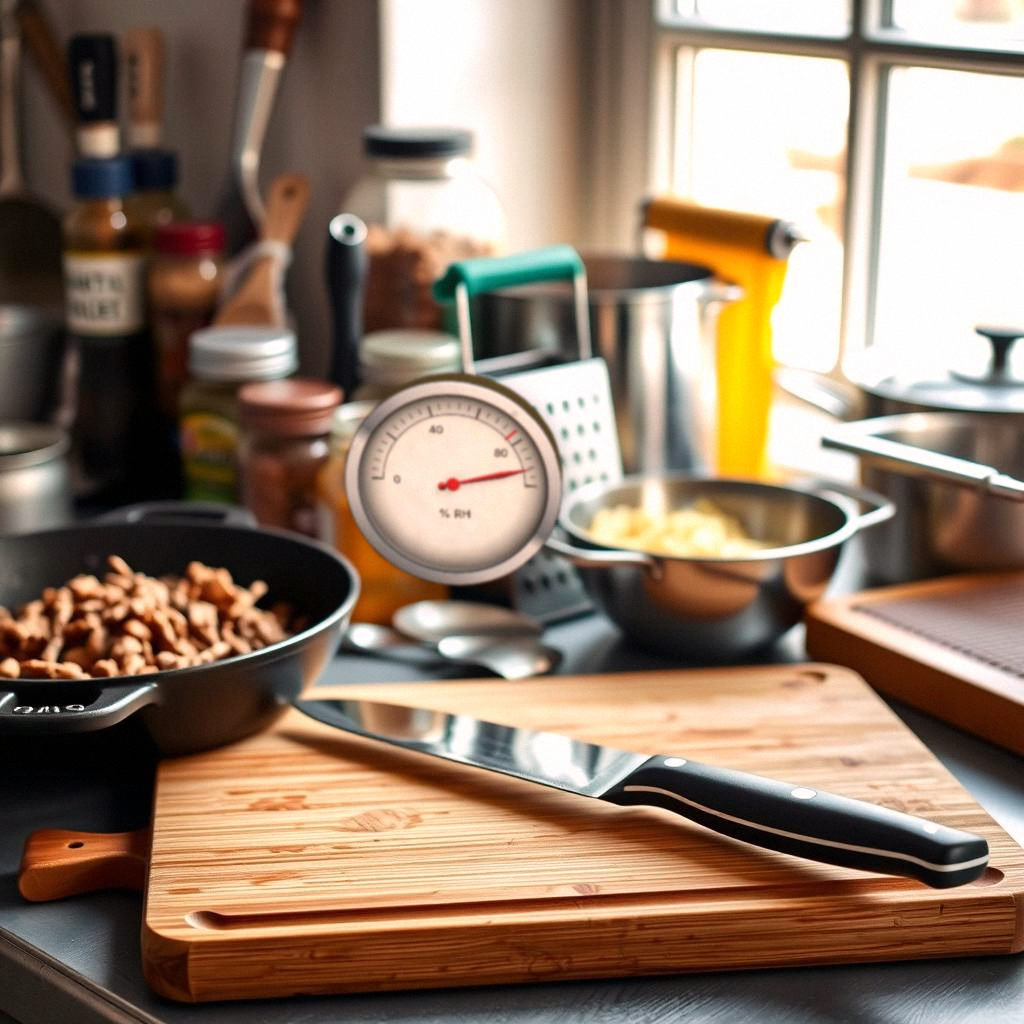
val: 92 %
